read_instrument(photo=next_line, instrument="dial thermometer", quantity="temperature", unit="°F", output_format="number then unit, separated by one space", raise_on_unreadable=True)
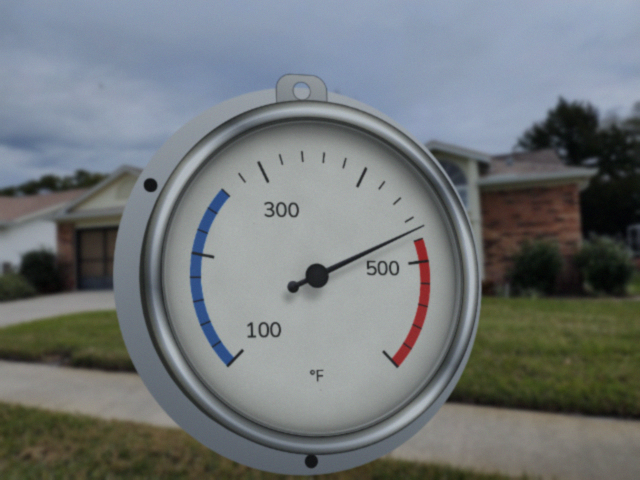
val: 470 °F
